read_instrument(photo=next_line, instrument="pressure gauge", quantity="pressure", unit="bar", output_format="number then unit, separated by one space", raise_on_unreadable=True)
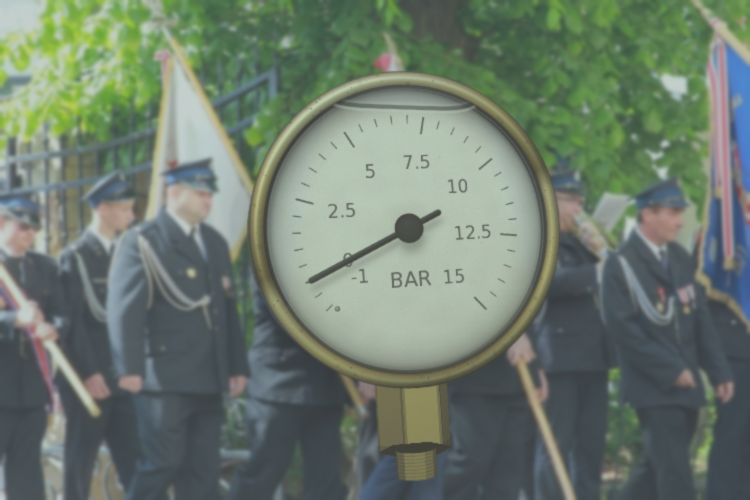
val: 0 bar
